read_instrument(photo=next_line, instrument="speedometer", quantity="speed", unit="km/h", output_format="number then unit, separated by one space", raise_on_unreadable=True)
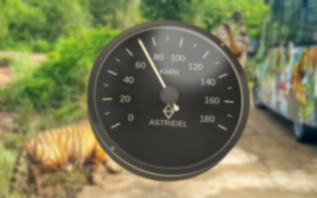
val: 70 km/h
